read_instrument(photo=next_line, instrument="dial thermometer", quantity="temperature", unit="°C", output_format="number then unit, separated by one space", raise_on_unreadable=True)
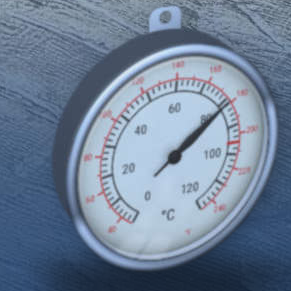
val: 80 °C
